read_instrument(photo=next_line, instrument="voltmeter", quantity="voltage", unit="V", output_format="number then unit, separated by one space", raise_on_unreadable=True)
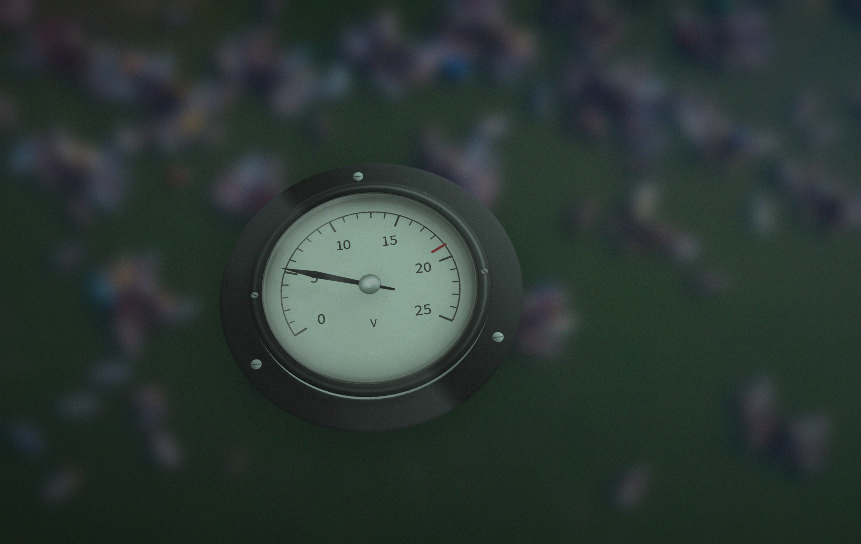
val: 5 V
